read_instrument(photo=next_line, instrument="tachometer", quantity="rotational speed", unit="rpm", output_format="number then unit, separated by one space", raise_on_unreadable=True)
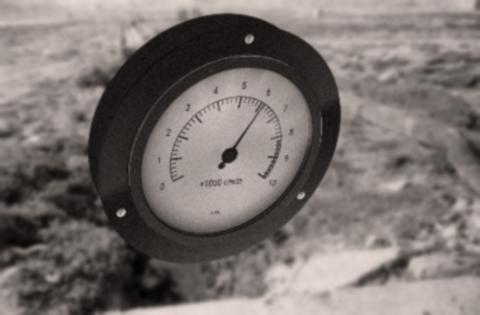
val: 6000 rpm
